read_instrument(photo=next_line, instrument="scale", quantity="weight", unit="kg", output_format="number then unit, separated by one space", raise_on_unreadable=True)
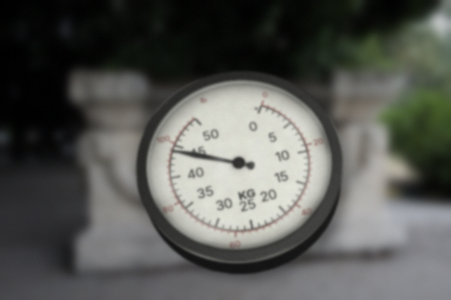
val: 44 kg
